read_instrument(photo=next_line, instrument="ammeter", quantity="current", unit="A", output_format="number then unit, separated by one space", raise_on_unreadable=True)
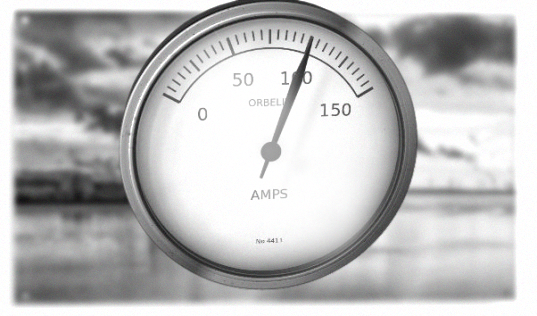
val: 100 A
